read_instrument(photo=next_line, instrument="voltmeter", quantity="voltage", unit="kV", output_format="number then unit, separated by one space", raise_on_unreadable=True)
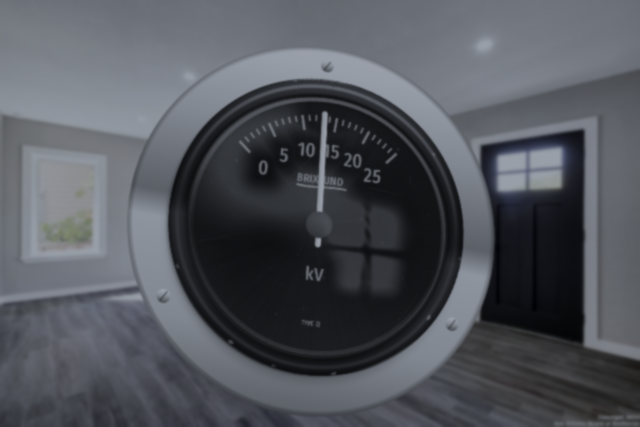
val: 13 kV
